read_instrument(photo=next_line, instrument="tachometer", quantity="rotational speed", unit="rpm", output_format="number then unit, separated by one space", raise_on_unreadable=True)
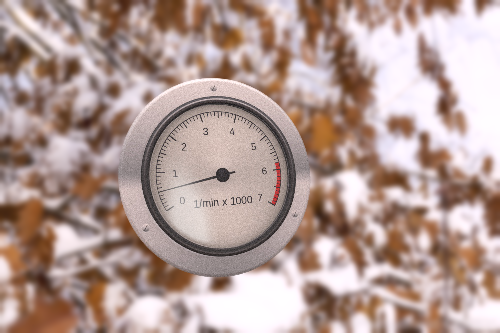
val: 500 rpm
